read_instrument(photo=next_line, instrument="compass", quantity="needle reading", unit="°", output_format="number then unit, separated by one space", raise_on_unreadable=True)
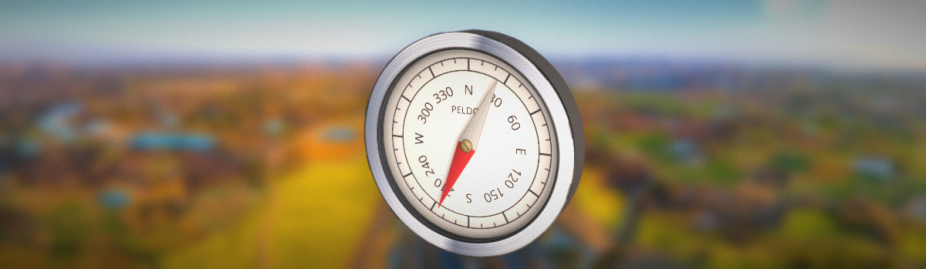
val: 205 °
